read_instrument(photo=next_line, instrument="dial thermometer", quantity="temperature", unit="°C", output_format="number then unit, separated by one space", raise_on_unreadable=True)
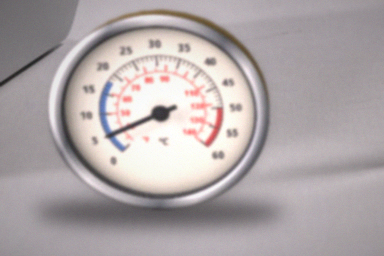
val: 5 °C
